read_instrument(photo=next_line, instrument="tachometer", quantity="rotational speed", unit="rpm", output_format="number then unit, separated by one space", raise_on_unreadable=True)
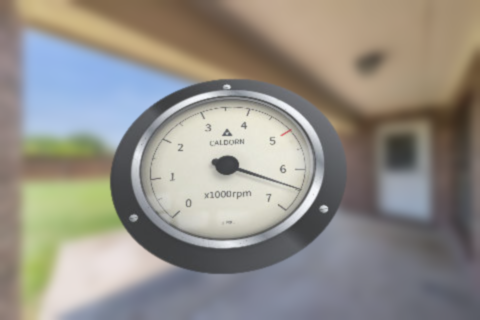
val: 6500 rpm
